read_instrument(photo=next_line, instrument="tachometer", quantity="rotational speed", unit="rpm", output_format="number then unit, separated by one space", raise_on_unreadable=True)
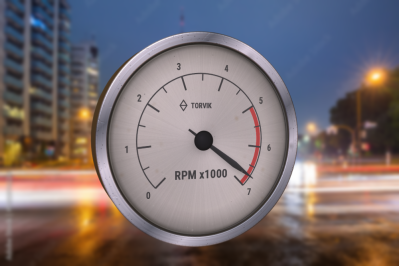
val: 6750 rpm
